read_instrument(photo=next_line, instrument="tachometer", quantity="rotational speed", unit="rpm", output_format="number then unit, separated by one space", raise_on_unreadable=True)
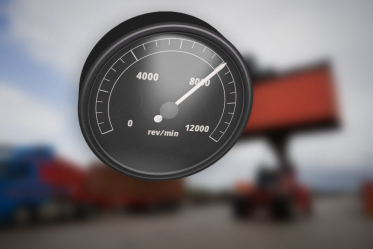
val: 8000 rpm
